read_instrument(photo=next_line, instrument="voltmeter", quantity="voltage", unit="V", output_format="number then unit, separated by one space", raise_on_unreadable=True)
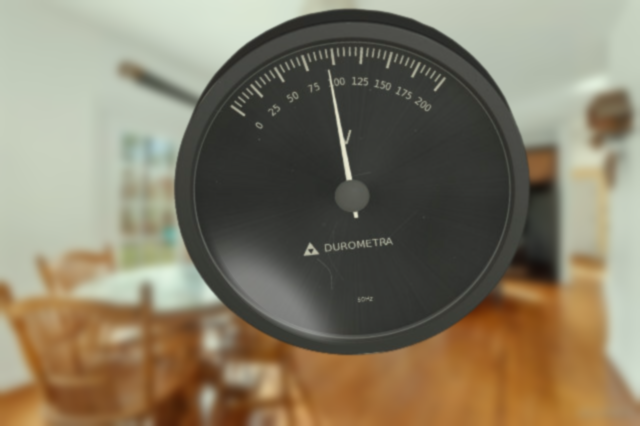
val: 95 V
